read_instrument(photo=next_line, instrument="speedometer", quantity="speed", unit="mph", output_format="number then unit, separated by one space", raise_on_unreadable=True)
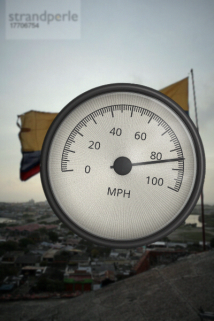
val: 85 mph
